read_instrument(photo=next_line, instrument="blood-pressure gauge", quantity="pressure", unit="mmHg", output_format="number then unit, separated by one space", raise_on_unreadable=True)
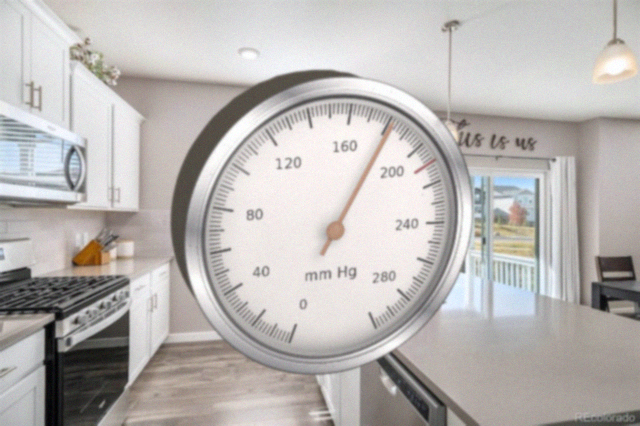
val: 180 mmHg
